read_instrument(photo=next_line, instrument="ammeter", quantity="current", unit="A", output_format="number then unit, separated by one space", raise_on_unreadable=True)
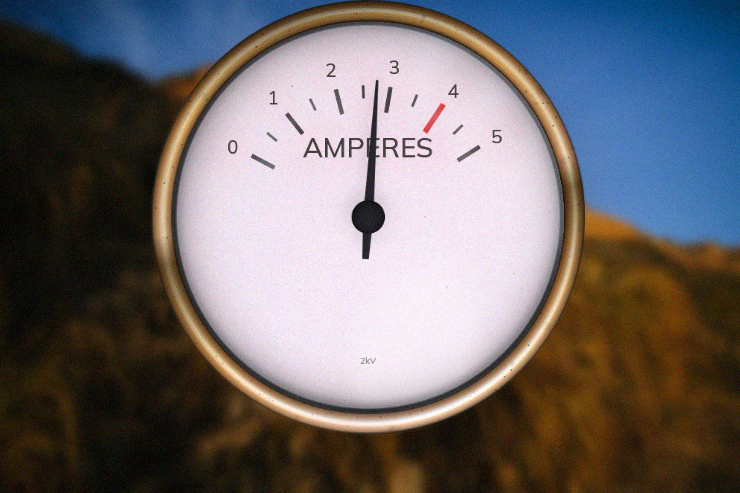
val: 2.75 A
